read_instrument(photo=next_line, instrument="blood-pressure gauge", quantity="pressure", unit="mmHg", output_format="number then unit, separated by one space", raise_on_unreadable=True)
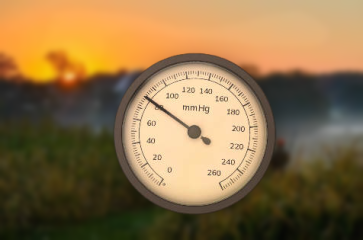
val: 80 mmHg
